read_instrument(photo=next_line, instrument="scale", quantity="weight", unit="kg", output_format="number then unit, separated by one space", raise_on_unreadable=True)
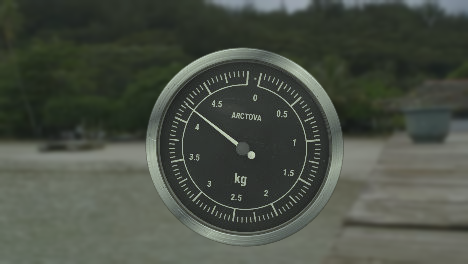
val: 4.2 kg
